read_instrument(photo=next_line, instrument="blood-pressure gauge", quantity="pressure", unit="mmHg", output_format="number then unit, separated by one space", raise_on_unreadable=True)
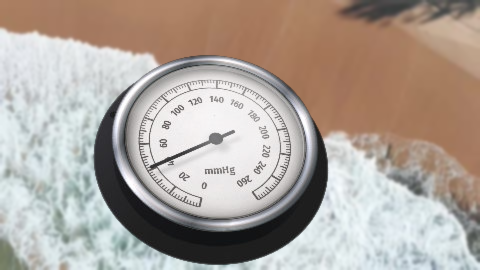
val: 40 mmHg
